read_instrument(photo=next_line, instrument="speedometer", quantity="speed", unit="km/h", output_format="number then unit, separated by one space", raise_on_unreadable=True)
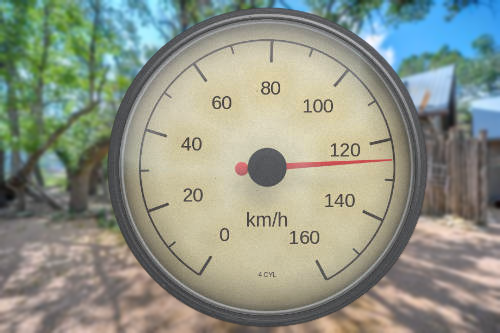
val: 125 km/h
